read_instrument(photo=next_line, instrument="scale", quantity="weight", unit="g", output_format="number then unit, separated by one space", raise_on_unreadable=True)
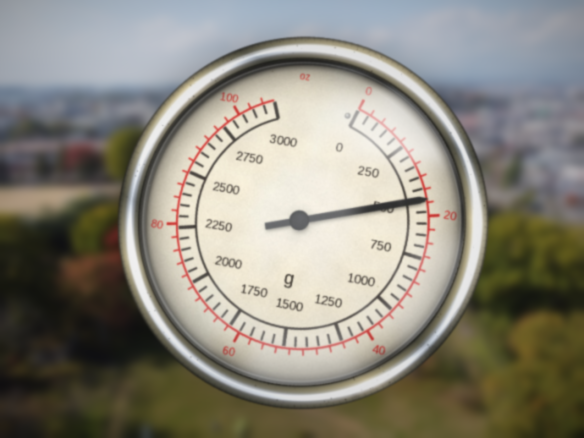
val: 500 g
